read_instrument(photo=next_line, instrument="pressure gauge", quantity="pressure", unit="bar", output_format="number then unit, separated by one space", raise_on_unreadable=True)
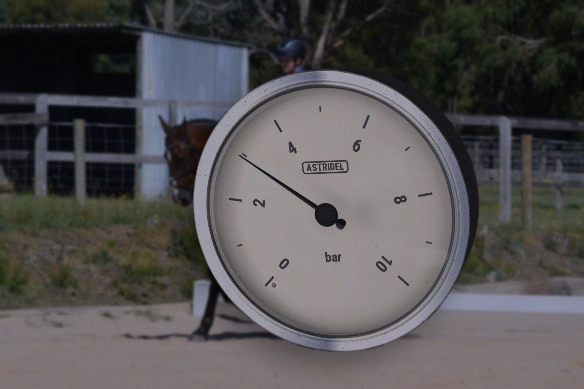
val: 3 bar
